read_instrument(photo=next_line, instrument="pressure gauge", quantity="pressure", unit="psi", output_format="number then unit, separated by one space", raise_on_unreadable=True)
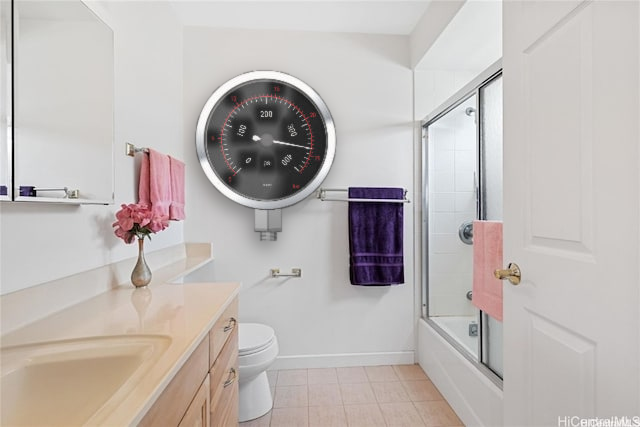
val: 350 psi
